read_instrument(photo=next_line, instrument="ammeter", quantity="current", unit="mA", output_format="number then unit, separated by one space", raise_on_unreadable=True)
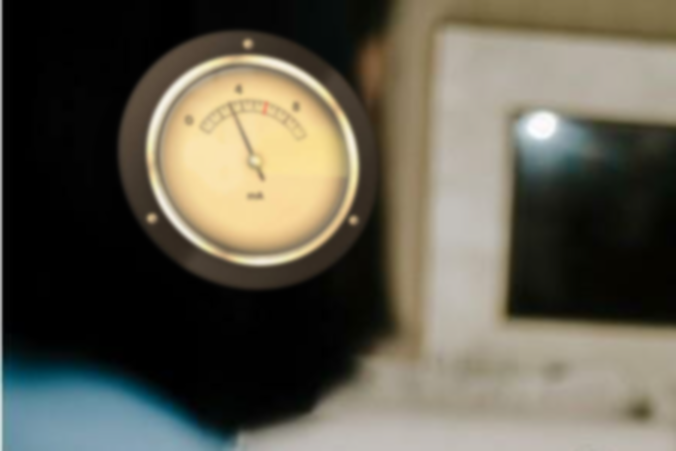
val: 3 mA
